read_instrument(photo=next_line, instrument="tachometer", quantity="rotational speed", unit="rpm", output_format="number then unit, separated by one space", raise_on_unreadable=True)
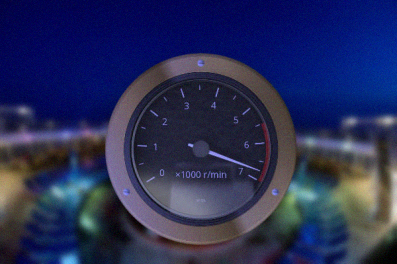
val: 6750 rpm
